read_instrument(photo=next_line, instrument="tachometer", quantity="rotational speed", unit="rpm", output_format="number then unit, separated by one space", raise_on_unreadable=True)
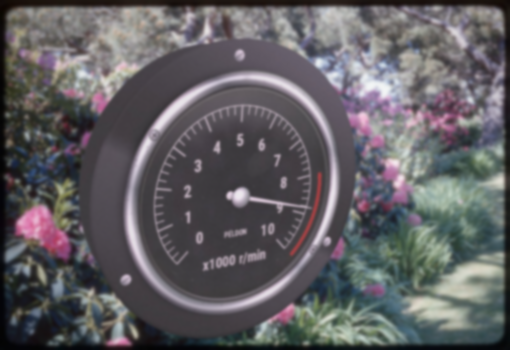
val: 8800 rpm
